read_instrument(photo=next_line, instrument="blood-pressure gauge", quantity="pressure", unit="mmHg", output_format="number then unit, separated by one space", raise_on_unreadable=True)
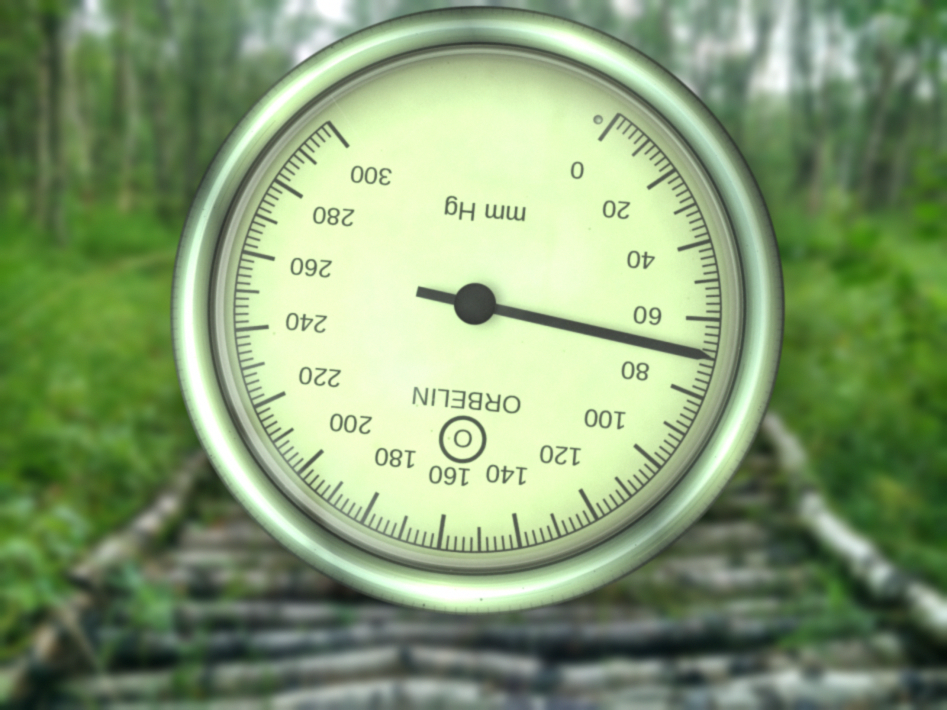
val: 70 mmHg
